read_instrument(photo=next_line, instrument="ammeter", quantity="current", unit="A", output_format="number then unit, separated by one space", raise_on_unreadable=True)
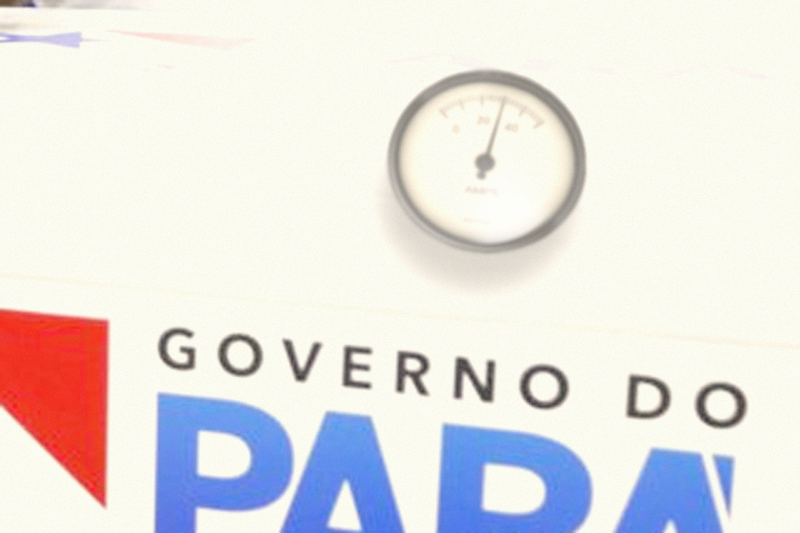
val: 30 A
